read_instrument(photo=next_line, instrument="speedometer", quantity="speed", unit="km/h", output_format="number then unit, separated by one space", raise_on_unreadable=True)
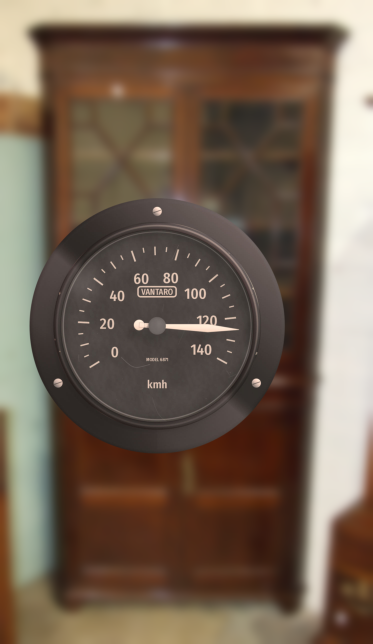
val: 125 km/h
